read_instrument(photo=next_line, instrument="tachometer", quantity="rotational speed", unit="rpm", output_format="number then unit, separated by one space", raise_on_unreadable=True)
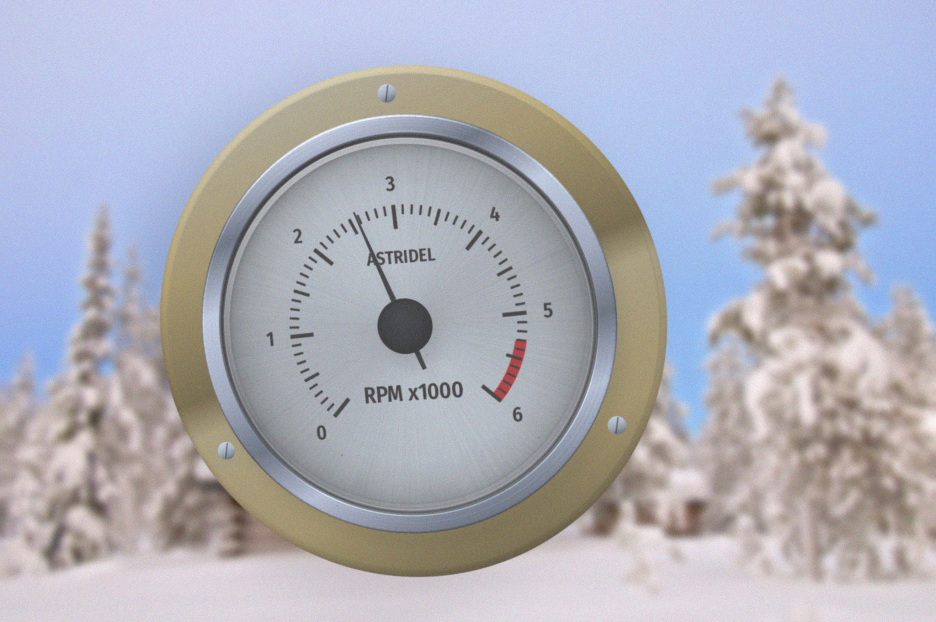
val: 2600 rpm
